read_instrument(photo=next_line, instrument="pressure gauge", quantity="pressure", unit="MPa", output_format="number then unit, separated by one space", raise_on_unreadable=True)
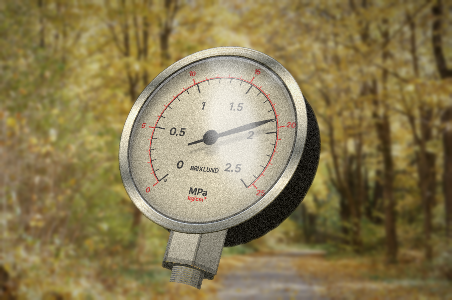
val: 1.9 MPa
